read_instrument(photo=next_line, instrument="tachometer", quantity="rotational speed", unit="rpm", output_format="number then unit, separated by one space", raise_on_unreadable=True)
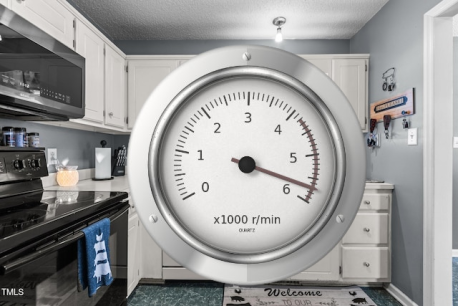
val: 5700 rpm
